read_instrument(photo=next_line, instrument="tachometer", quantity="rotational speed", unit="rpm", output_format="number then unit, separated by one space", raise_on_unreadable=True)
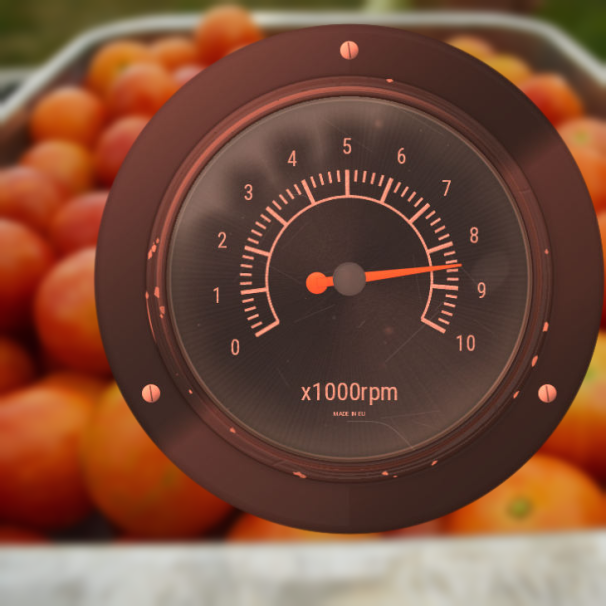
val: 8500 rpm
